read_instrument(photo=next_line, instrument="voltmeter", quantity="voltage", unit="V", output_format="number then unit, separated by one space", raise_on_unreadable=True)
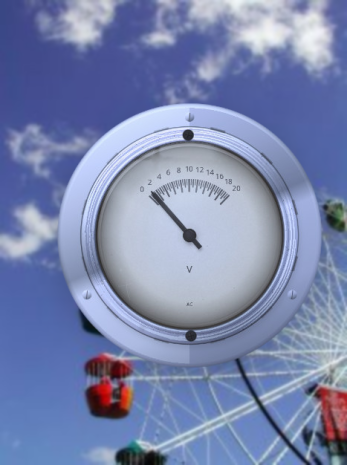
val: 1 V
